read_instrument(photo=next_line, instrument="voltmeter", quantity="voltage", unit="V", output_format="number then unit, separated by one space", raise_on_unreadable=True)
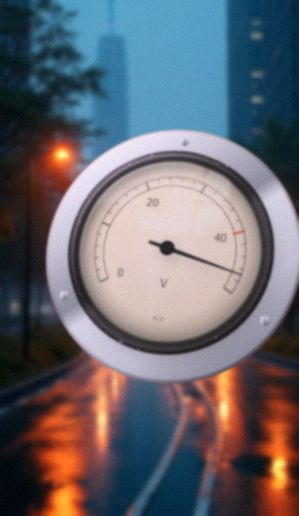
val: 47 V
